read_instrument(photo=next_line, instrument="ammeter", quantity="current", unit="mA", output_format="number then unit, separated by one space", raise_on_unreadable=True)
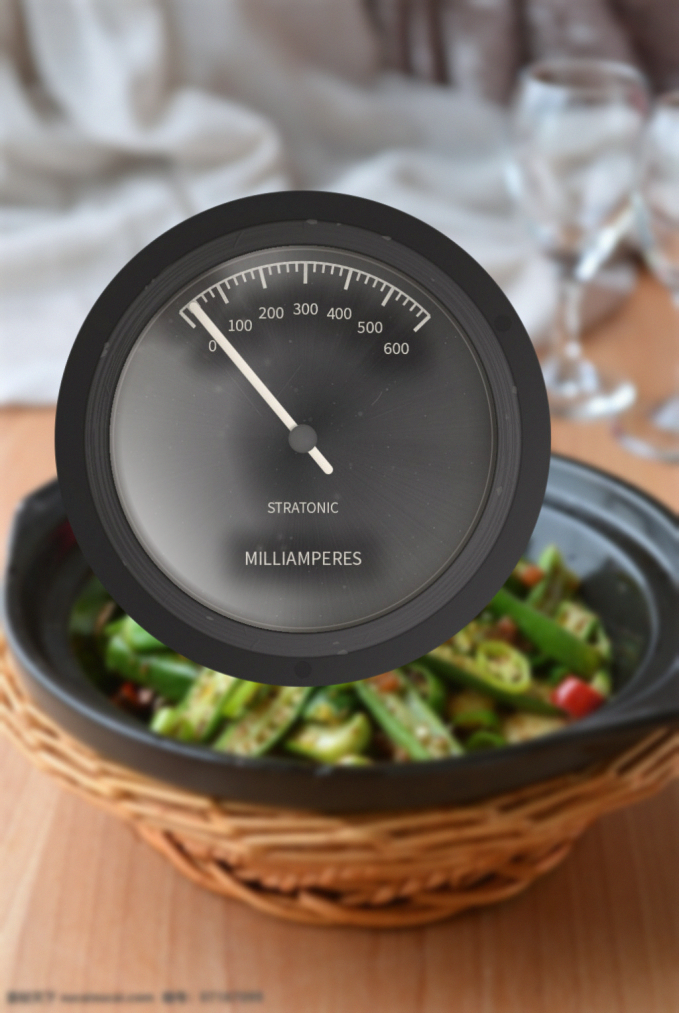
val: 30 mA
